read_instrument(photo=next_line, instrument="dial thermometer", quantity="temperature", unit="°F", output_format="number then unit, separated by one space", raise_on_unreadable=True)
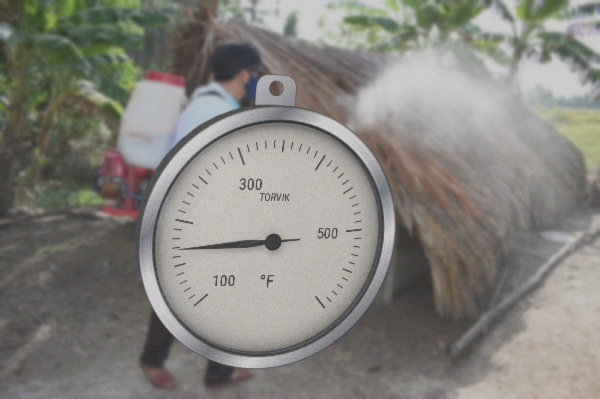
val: 170 °F
